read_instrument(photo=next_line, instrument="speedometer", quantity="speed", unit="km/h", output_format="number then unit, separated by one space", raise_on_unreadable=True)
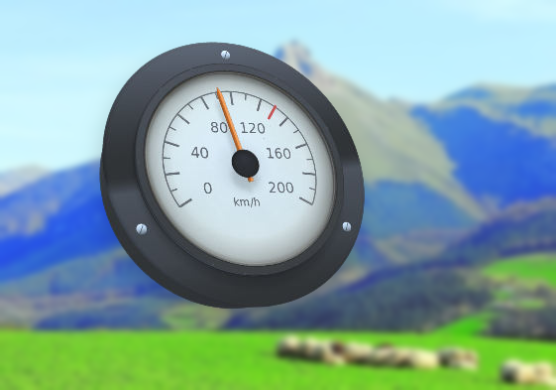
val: 90 km/h
